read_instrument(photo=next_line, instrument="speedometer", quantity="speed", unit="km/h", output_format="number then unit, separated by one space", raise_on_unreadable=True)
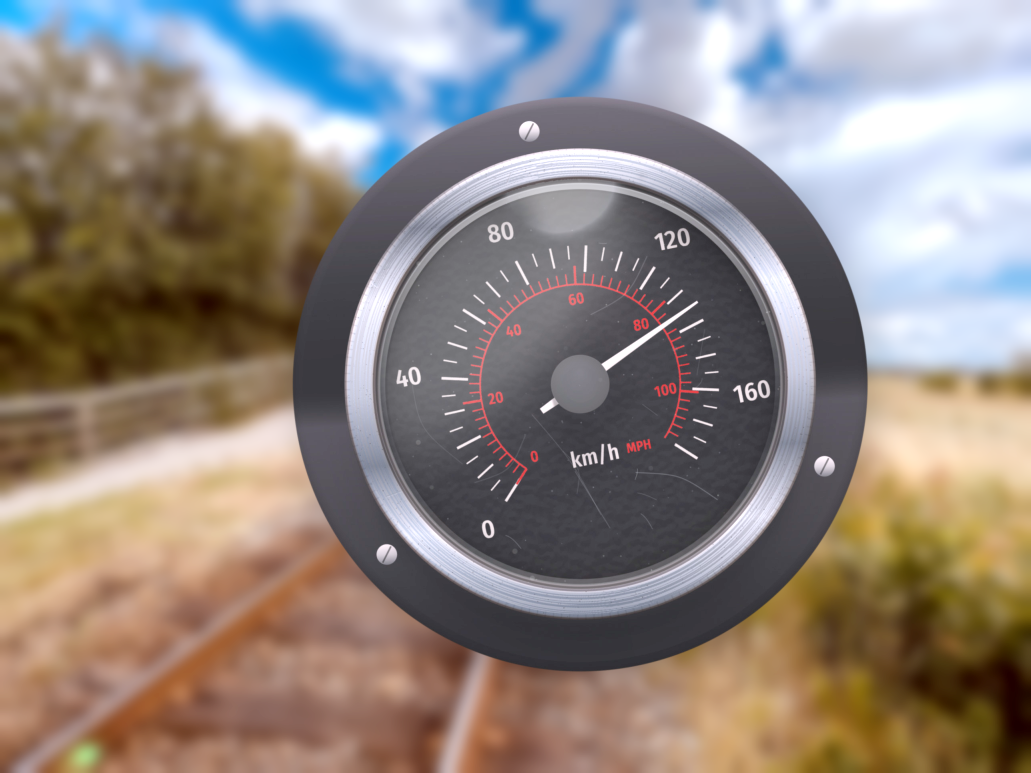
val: 135 km/h
